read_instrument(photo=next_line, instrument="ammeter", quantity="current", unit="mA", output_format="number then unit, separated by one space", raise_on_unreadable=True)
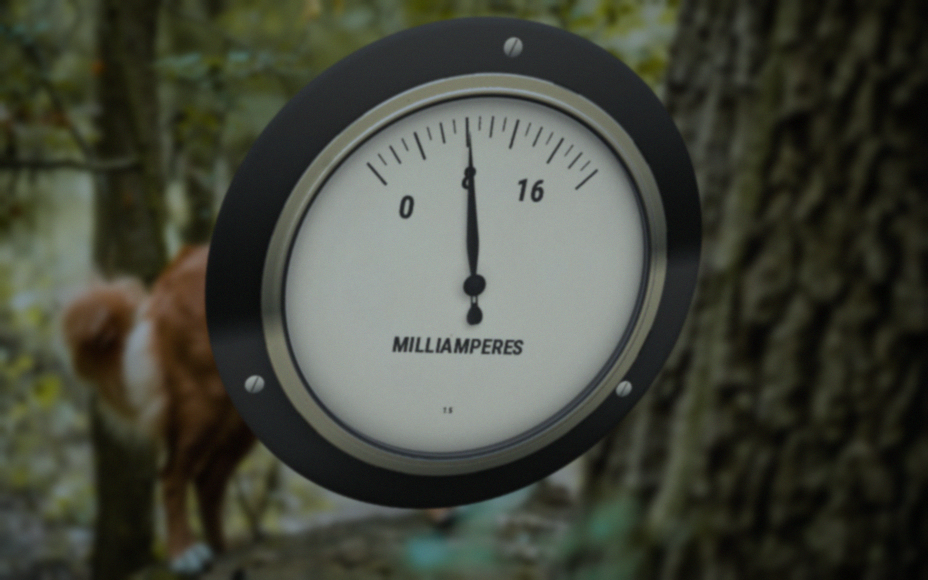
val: 8 mA
